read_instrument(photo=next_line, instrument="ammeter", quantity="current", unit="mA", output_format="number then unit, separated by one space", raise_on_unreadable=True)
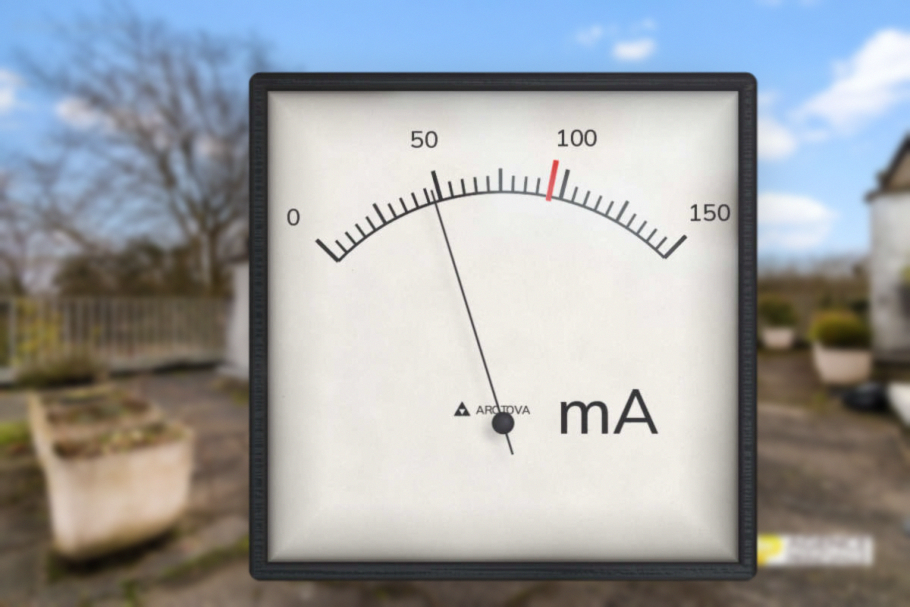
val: 47.5 mA
